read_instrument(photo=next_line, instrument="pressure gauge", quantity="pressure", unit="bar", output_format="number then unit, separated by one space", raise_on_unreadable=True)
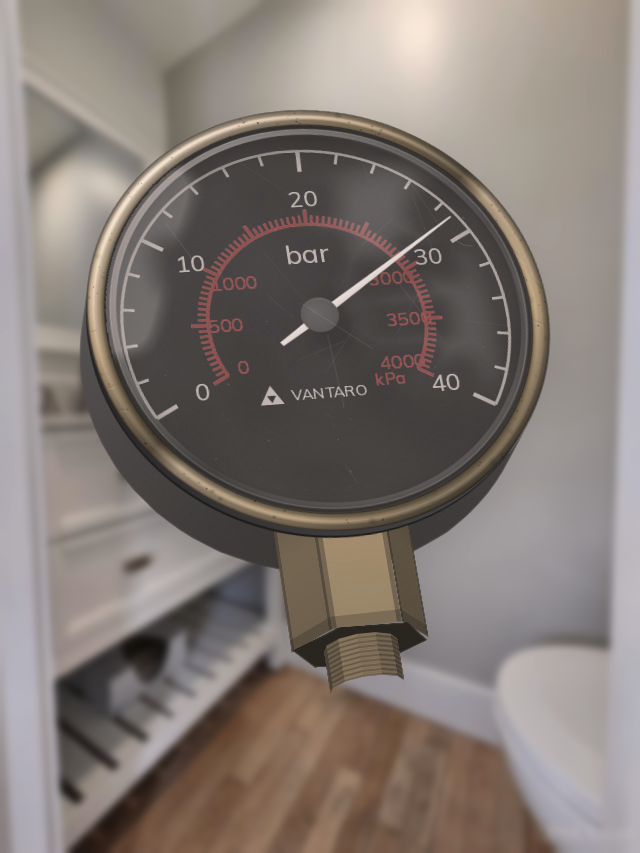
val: 29 bar
